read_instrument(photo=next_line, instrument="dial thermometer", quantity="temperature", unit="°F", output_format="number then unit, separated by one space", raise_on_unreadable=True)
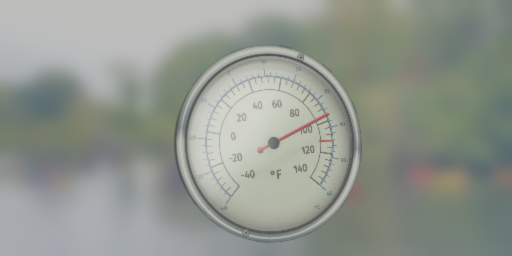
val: 96 °F
